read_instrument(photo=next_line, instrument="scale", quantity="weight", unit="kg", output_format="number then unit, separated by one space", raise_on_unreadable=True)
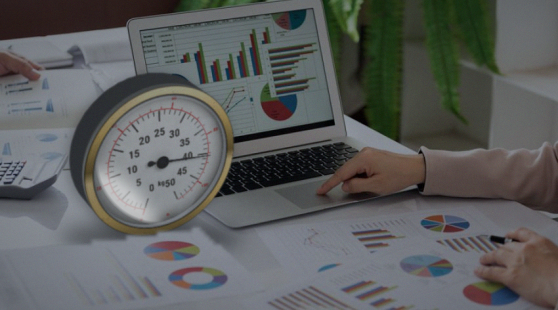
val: 40 kg
